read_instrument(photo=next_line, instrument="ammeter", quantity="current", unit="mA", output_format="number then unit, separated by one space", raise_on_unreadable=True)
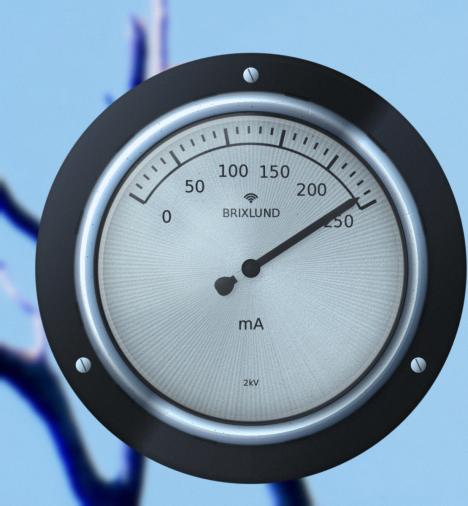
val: 240 mA
